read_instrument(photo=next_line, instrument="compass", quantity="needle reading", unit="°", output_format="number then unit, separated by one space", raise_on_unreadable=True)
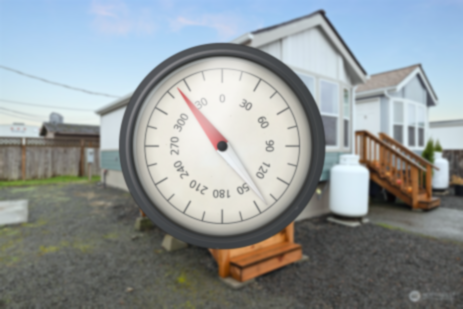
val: 322.5 °
